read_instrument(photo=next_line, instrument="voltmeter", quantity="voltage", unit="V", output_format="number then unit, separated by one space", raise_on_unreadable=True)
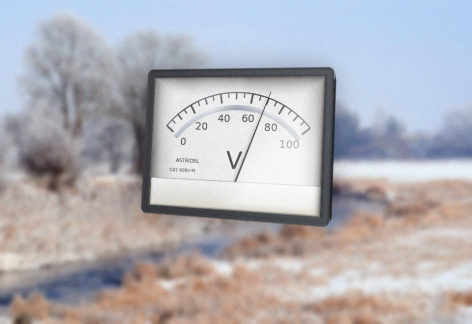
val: 70 V
